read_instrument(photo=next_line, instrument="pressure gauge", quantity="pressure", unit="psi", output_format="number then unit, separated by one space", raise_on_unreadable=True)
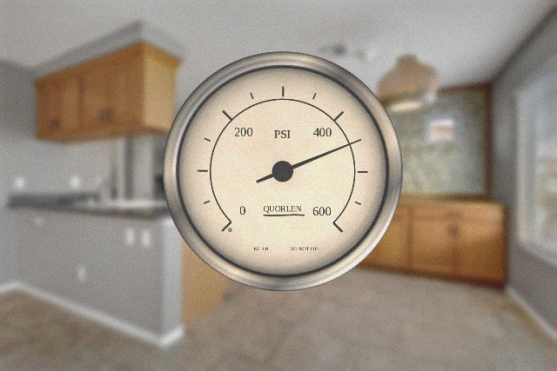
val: 450 psi
